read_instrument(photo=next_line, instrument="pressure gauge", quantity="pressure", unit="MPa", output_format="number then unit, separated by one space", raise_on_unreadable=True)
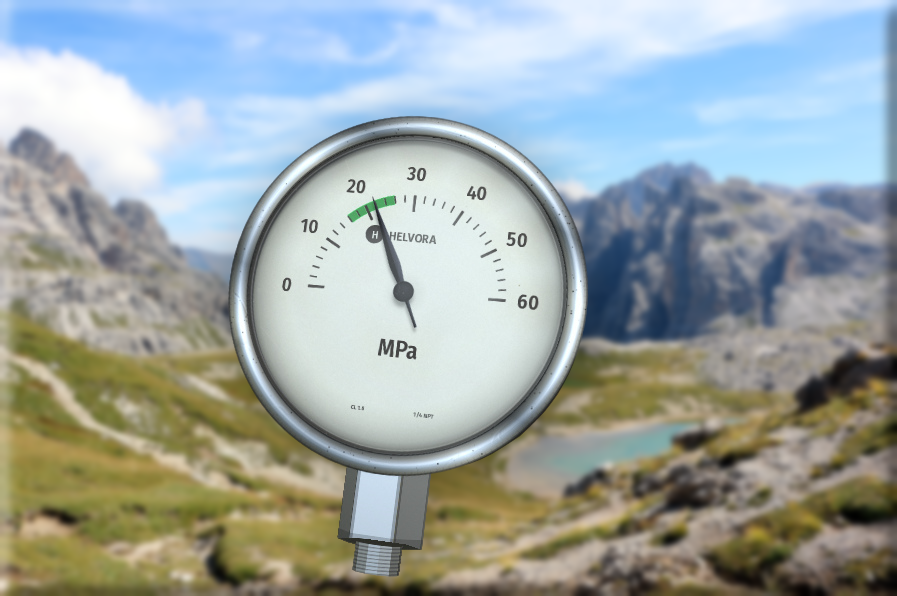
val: 22 MPa
